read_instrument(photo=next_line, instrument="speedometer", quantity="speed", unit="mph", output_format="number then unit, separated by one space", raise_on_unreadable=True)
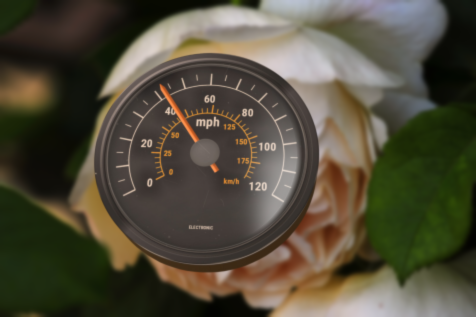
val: 42.5 mph
